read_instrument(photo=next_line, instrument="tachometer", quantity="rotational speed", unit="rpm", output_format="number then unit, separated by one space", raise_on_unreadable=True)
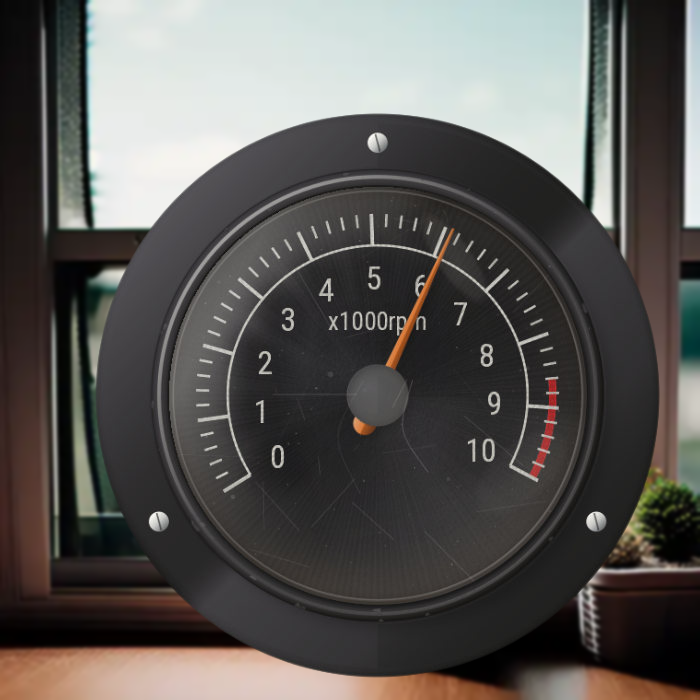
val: 6100 rpm
